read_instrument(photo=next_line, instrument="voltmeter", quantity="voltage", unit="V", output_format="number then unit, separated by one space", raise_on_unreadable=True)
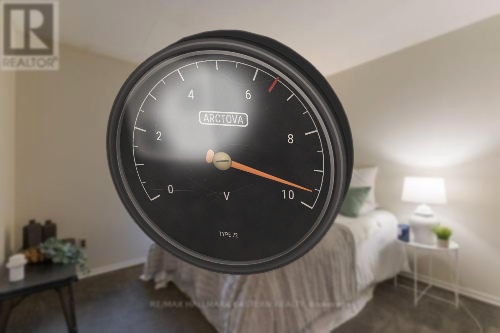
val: 9.5 V
